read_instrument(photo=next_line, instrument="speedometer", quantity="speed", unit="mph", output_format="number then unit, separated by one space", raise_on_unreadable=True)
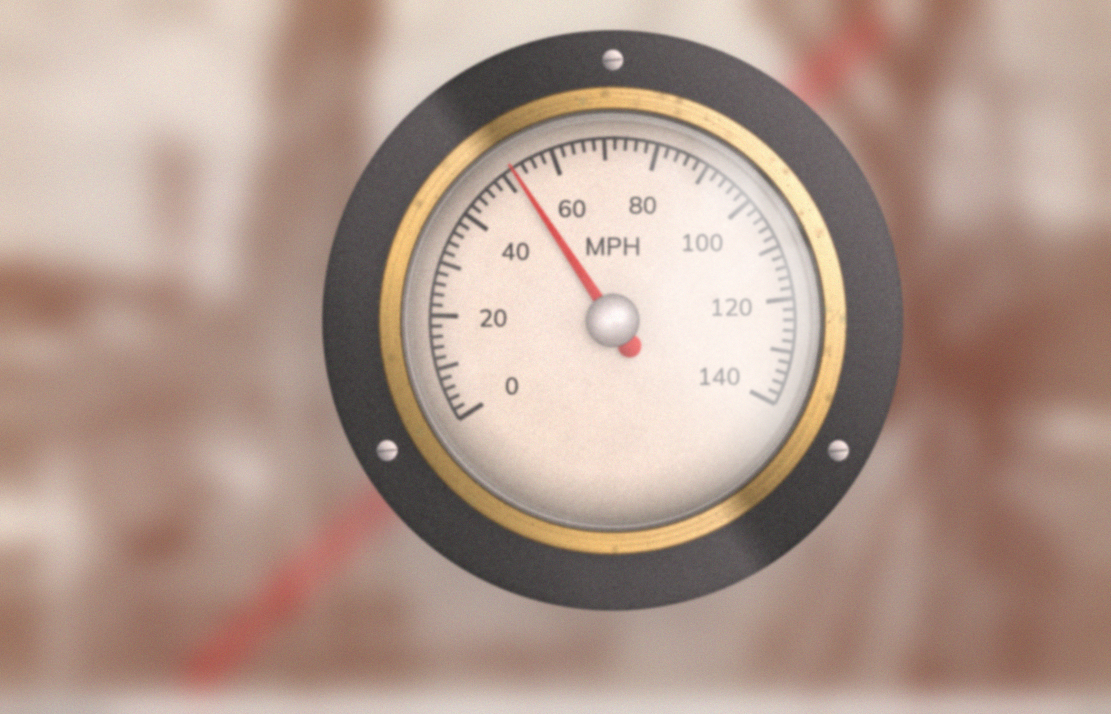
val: 52 mph
